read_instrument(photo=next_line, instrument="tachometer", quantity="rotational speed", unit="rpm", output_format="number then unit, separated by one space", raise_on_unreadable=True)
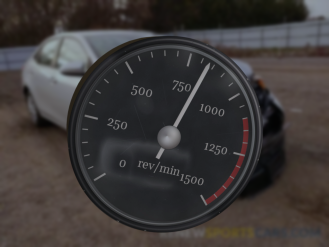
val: 825 rpm
